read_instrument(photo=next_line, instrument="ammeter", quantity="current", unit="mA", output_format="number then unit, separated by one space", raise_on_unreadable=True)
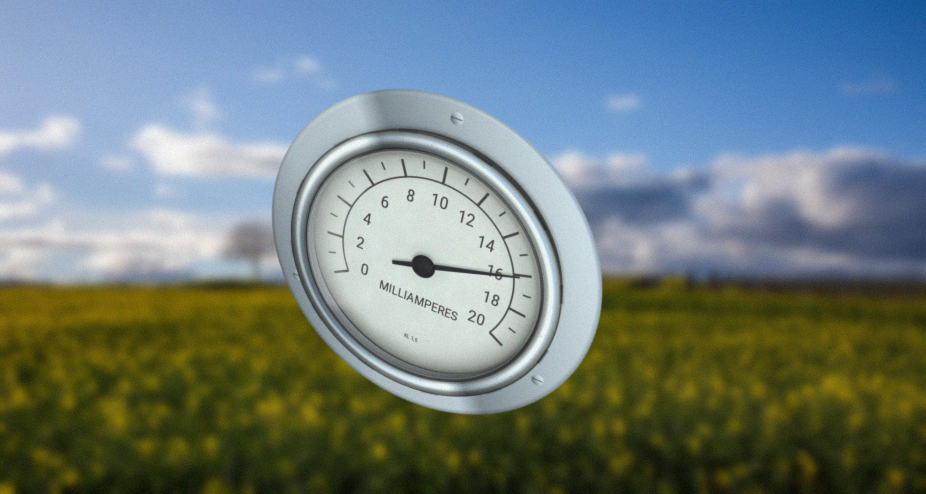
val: 16 mA
